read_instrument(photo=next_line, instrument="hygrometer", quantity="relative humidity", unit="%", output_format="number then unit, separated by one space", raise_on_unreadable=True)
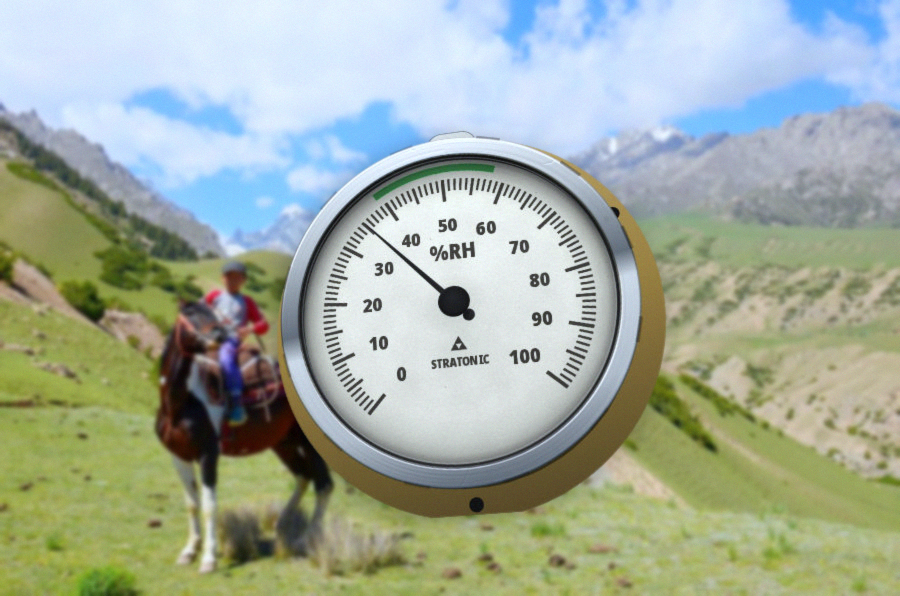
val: 35 %
